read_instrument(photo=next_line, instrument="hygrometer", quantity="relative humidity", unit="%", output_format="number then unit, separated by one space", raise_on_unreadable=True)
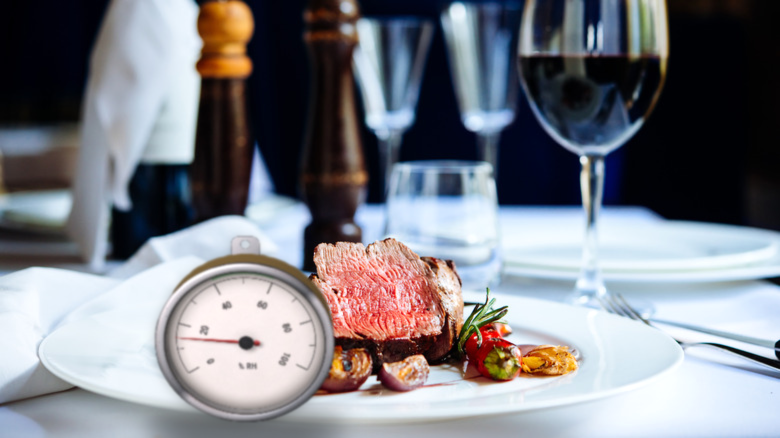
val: 15 %
